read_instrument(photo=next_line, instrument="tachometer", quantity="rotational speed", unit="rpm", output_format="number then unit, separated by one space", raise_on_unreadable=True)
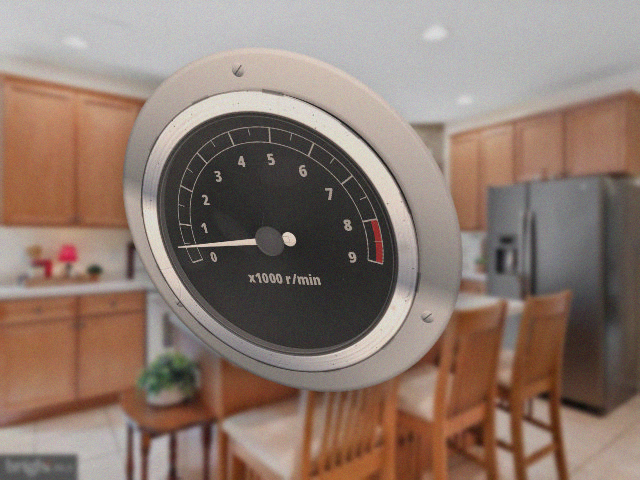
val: 500 rpm
